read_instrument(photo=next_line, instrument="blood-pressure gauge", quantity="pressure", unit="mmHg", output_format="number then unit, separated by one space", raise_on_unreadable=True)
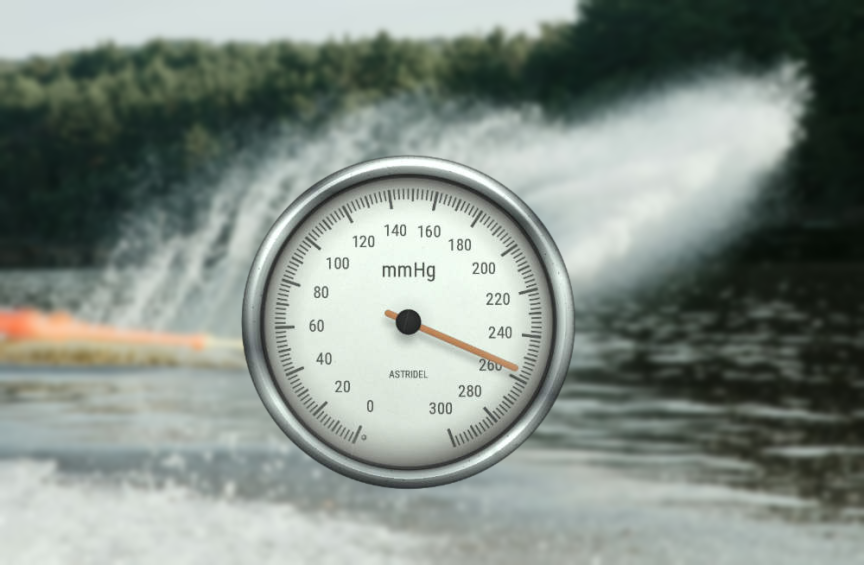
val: 256 mmHg
